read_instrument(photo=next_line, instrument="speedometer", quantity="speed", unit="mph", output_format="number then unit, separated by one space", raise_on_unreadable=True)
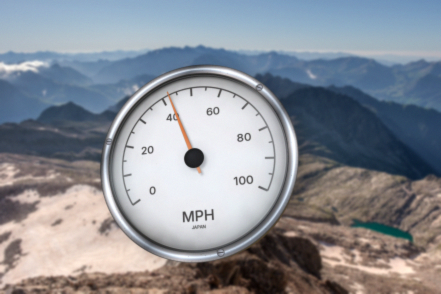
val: 42.5 mph
